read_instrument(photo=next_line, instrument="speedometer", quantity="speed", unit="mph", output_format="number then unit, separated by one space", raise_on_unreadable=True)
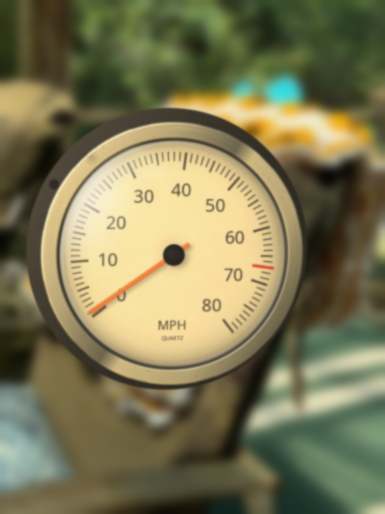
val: 1 mph
